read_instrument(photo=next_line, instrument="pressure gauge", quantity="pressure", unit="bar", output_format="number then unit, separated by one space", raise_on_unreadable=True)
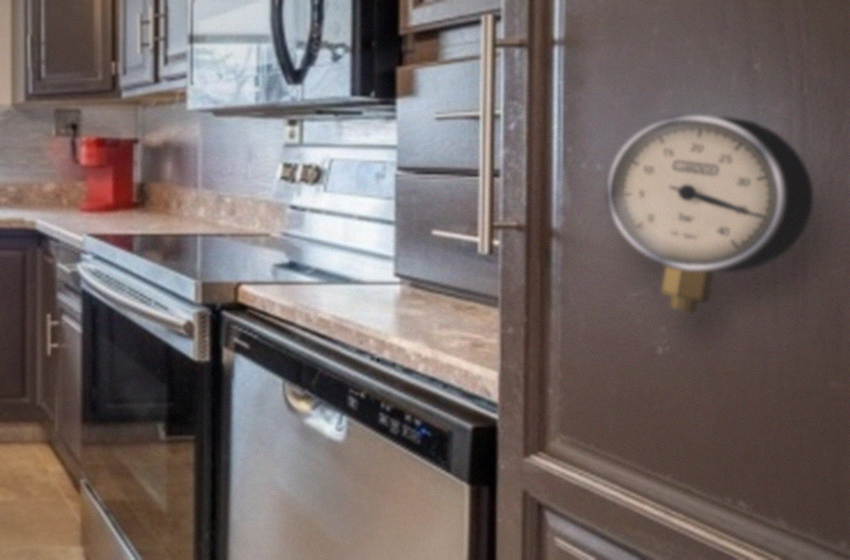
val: 35 bar
